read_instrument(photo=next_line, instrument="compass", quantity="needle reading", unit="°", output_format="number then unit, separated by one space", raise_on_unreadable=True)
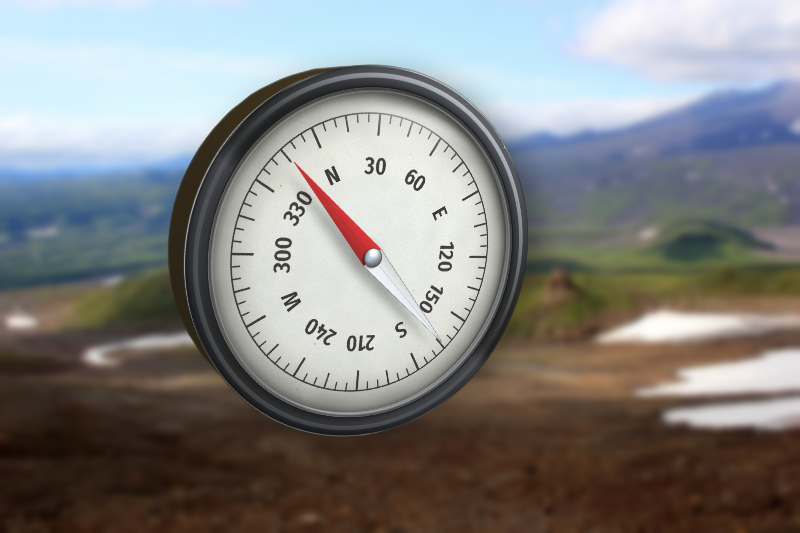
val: 345 °
